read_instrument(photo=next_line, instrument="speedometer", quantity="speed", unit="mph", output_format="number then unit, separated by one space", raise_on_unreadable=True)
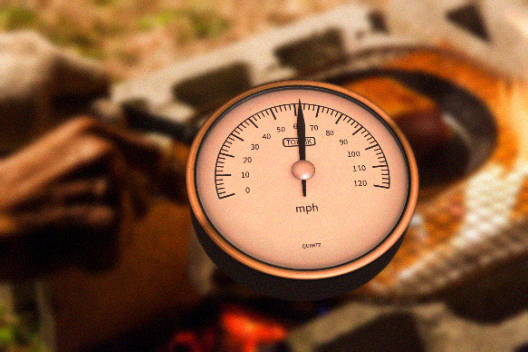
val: 62 mph
